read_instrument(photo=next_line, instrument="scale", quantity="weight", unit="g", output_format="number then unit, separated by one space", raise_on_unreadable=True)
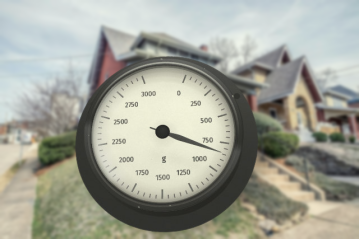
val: 850 g
